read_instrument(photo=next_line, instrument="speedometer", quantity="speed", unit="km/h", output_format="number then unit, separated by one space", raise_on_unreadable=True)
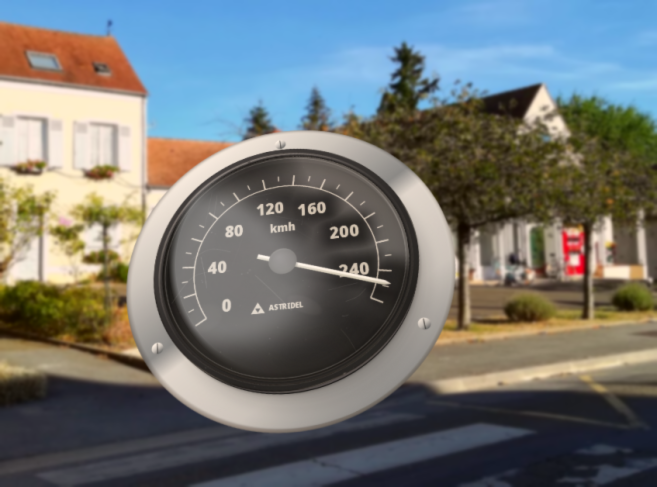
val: 250 km/h
